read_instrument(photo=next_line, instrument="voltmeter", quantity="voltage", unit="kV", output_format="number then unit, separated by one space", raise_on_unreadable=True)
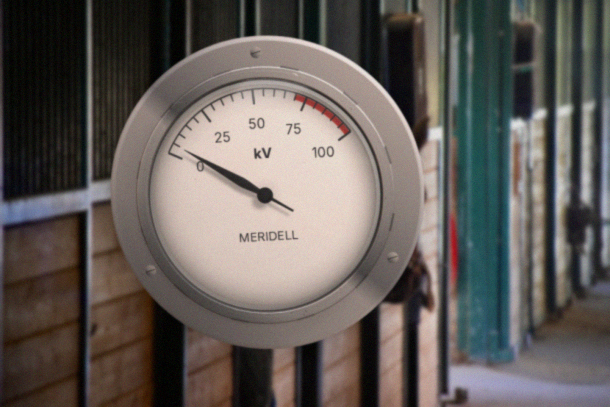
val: 5 kV
